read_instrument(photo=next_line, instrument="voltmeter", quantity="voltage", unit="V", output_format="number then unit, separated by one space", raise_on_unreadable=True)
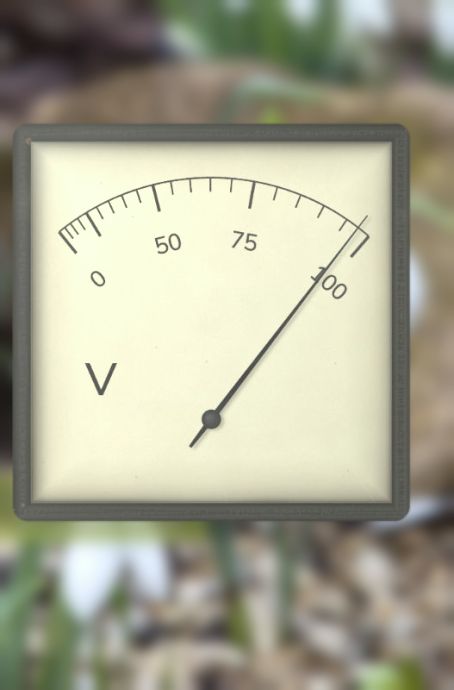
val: 97.5 V
